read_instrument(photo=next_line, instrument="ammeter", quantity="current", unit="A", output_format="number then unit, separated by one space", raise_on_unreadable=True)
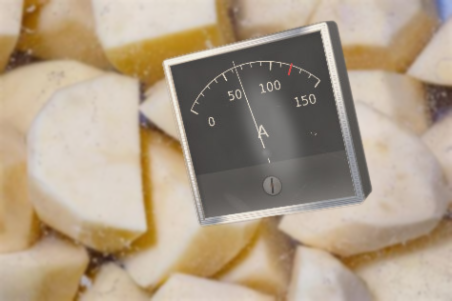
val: 65 A
